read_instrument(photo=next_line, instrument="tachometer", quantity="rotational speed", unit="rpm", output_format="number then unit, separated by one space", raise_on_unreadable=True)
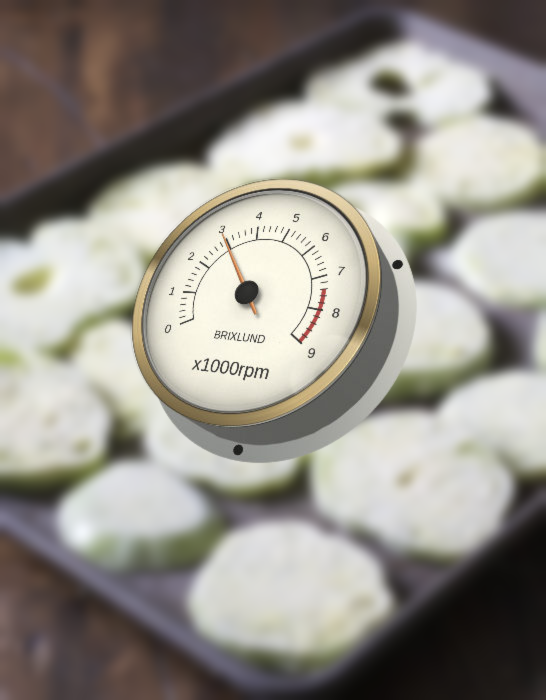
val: 3000 rpm
